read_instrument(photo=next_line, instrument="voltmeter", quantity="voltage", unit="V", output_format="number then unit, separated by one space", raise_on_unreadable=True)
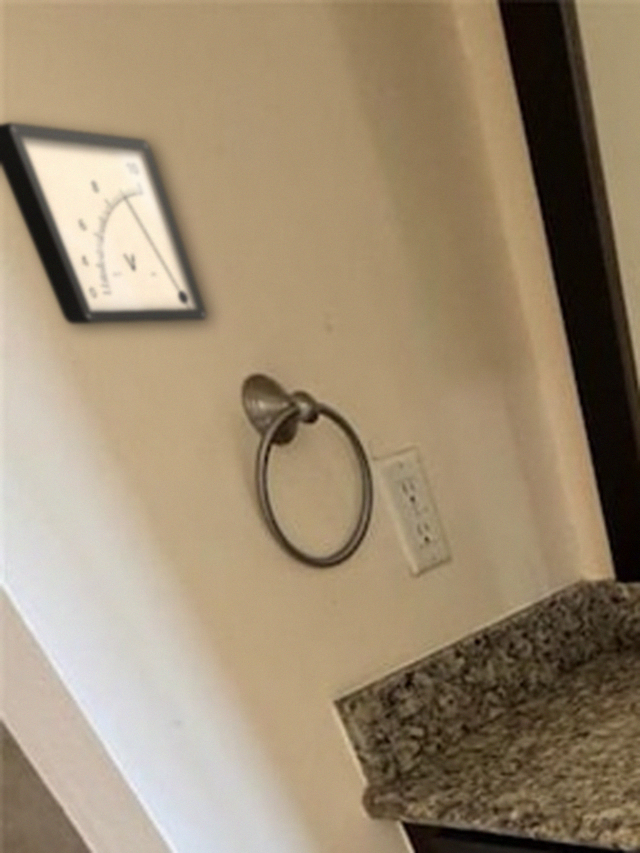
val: 9 V
